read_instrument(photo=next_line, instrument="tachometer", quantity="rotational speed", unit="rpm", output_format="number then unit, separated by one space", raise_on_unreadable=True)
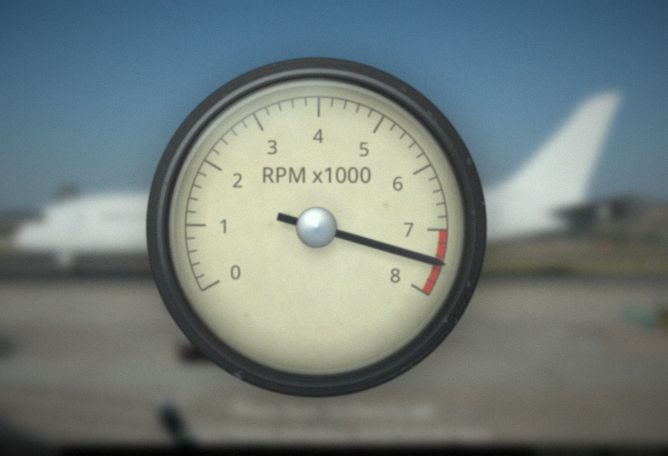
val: 7500 rpm
